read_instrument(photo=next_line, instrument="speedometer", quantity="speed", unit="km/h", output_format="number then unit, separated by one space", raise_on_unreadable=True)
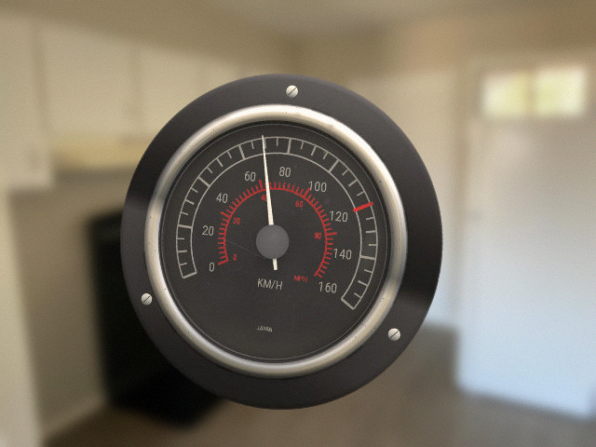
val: 70 km/h
